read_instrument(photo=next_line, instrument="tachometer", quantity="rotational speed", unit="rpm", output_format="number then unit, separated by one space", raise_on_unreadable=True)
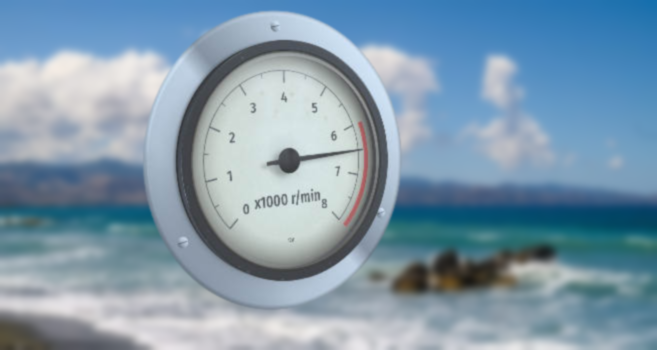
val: 6500 rpm
